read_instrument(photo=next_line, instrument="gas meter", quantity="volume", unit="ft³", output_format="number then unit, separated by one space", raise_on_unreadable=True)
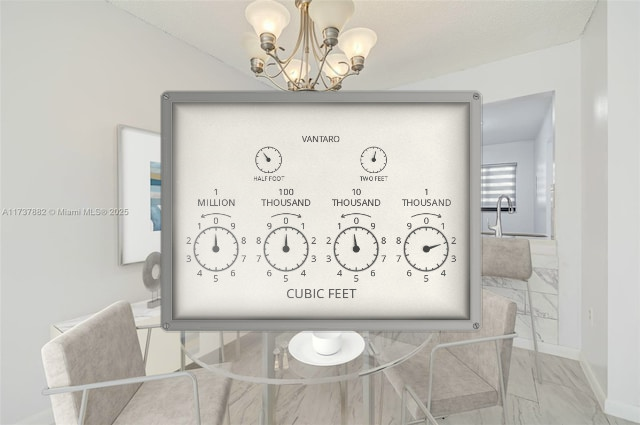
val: 200 ft³
